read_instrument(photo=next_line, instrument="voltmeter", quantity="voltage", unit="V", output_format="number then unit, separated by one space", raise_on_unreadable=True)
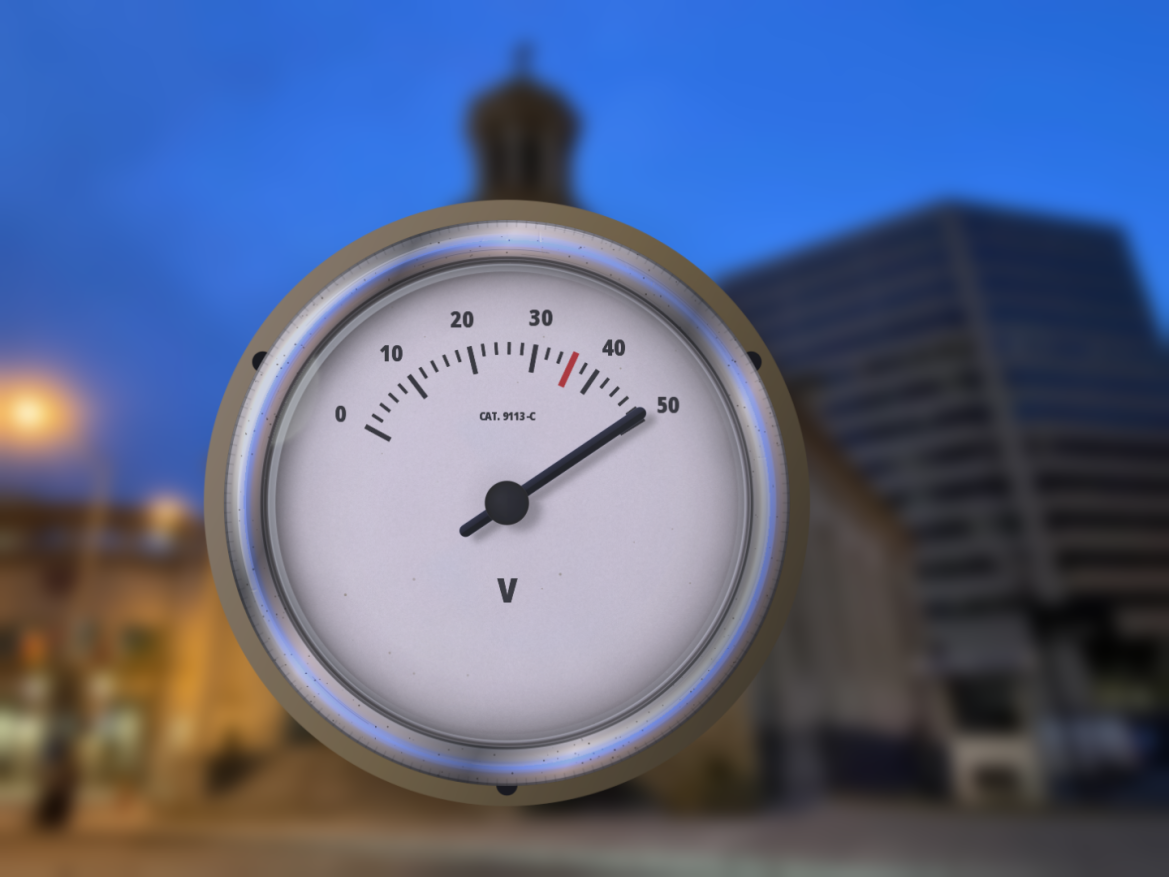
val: 49 V
